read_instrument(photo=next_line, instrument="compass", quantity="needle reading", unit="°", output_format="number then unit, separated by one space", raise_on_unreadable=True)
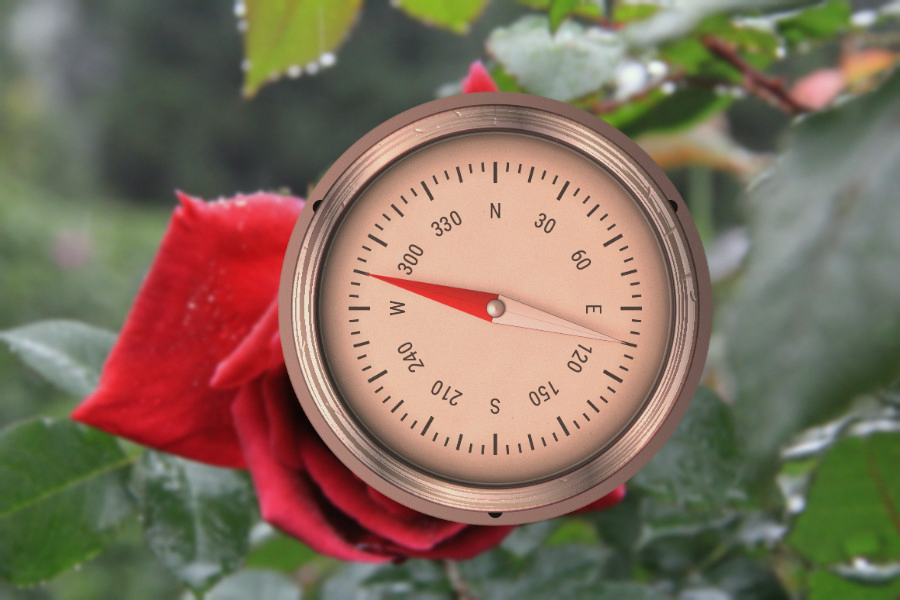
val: 285 °
